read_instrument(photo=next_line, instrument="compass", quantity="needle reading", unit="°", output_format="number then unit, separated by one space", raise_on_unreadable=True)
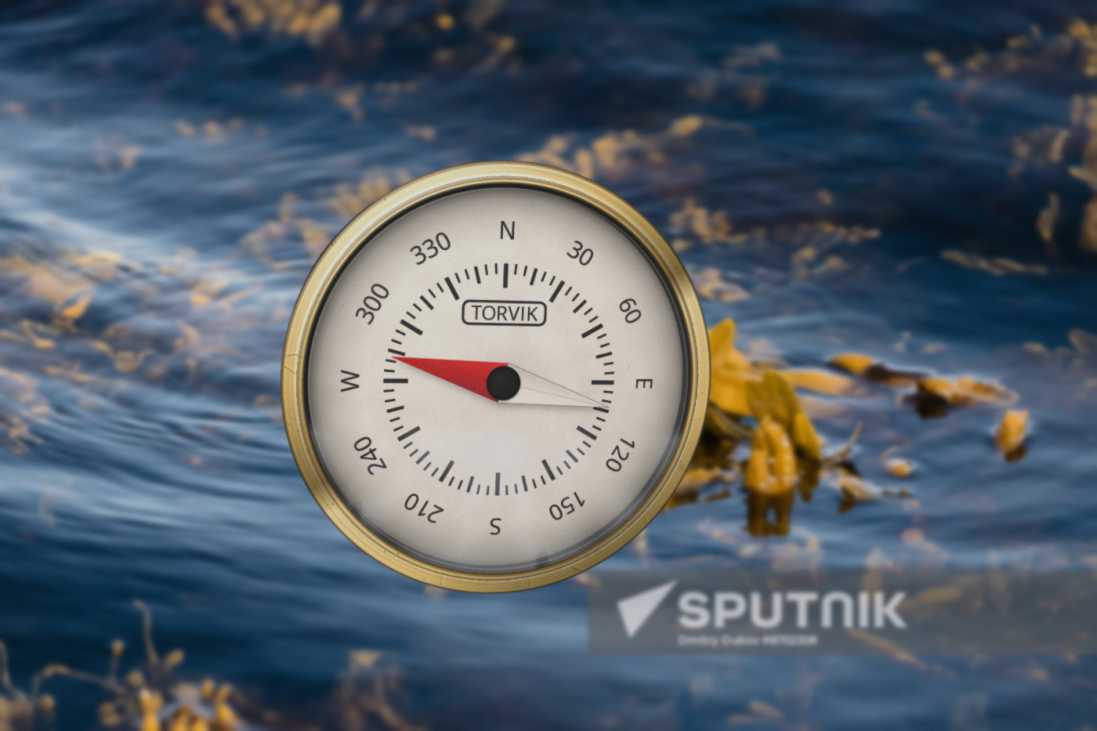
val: 282.5 °
